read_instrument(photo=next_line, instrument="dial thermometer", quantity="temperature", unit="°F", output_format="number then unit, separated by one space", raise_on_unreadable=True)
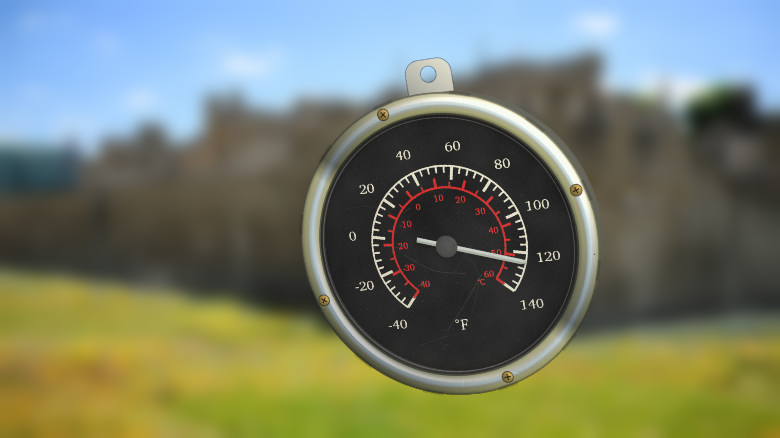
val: 124 °F
